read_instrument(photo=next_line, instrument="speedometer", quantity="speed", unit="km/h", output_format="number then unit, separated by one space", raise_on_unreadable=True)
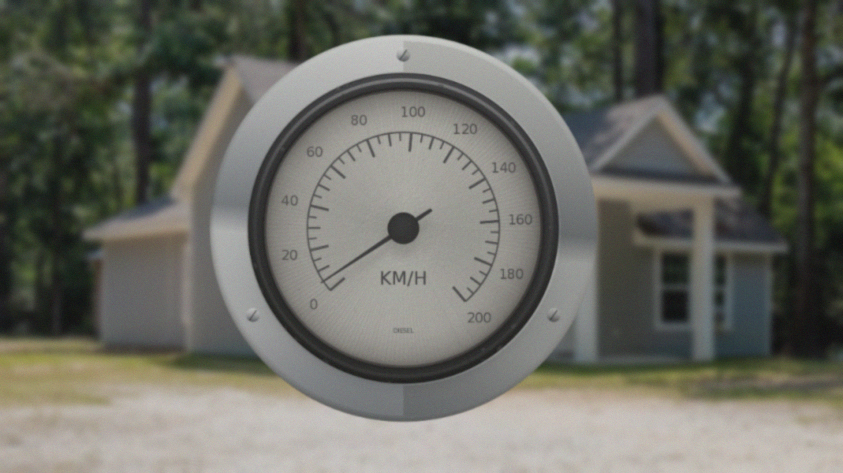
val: 5 km/h
